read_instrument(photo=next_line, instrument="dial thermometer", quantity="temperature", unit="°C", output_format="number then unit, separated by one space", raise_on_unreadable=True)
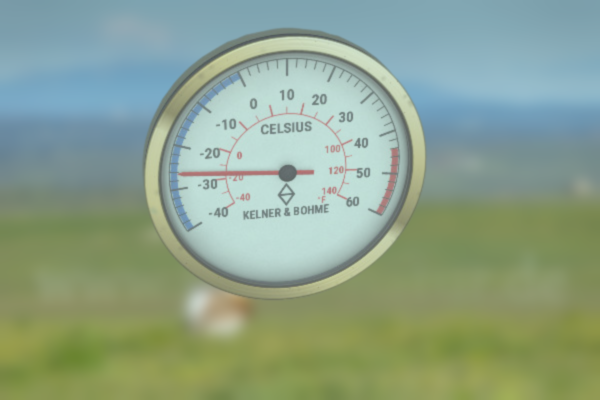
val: -26 °C
